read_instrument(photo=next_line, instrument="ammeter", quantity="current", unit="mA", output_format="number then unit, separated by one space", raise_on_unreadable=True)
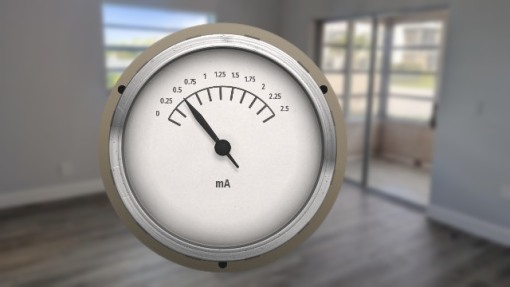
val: 0.5 mA
